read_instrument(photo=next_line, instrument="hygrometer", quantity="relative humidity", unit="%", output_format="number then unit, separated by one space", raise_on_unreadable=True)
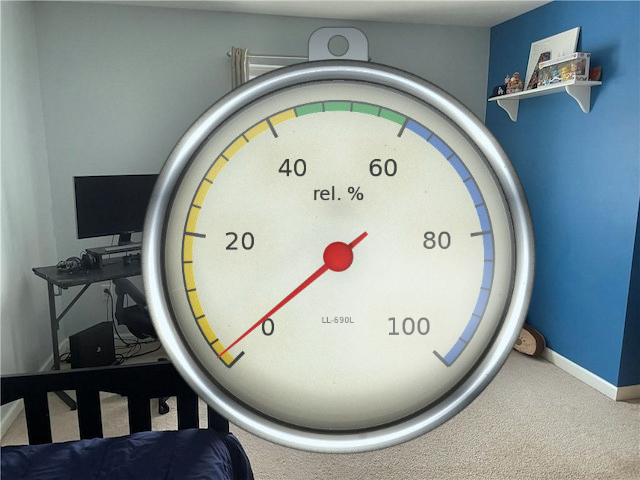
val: 2 %
